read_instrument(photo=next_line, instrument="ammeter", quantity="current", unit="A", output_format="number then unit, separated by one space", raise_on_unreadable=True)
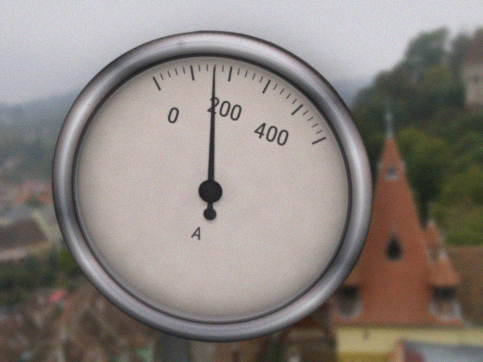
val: 160 A
